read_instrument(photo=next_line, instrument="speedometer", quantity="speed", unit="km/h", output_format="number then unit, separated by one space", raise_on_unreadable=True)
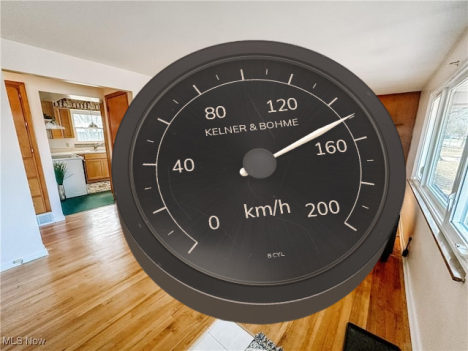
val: 150 km/h
